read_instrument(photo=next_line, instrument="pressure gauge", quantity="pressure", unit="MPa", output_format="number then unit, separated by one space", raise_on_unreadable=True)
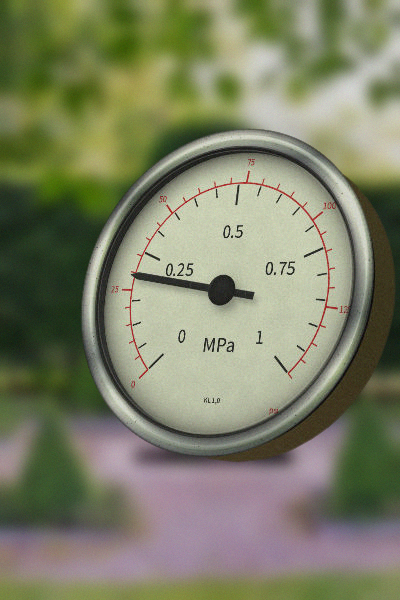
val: 0.2 MPa
